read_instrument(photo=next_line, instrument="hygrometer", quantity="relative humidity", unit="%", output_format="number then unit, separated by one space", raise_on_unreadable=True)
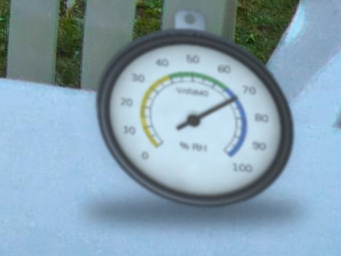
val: 70 %
